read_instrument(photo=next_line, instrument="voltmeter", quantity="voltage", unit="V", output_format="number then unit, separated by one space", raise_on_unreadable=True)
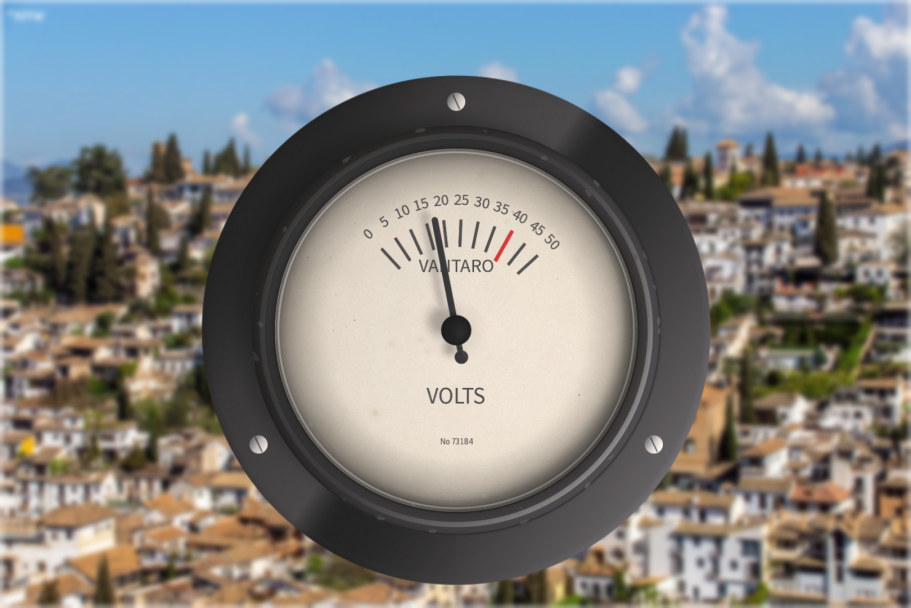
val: 17.5 V
